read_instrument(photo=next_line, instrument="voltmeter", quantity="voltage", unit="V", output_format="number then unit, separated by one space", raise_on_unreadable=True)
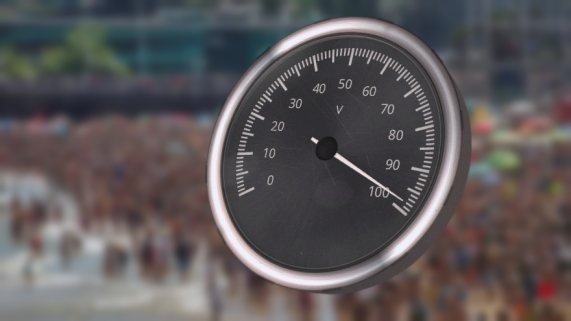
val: 98 V
